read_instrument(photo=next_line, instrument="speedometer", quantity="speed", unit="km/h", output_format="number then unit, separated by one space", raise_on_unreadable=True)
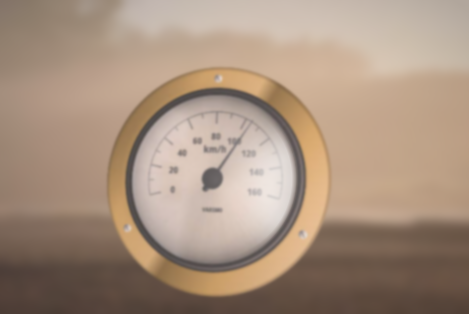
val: 105 km/h
